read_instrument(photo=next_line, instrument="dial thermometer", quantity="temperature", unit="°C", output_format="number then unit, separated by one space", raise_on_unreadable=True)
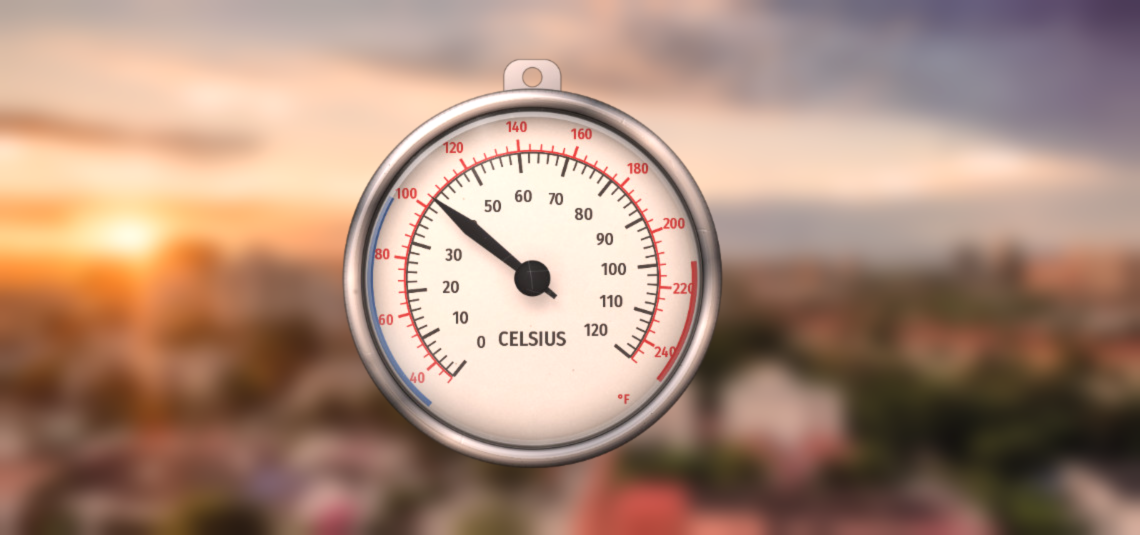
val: 40 °C
